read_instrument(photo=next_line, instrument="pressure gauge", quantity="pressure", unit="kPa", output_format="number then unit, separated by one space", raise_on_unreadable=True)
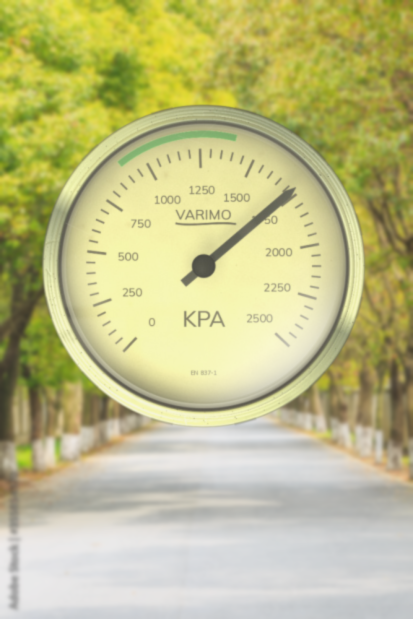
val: 1725 kPa
